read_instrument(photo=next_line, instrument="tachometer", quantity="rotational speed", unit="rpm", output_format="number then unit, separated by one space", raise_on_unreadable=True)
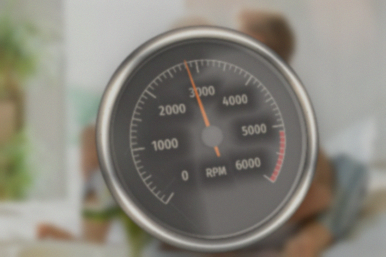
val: 2800 rpm
